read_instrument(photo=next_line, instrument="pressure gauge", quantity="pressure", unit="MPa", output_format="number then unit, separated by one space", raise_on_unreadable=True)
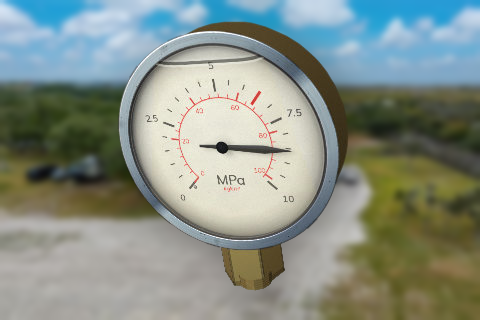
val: 8.5 MPa
